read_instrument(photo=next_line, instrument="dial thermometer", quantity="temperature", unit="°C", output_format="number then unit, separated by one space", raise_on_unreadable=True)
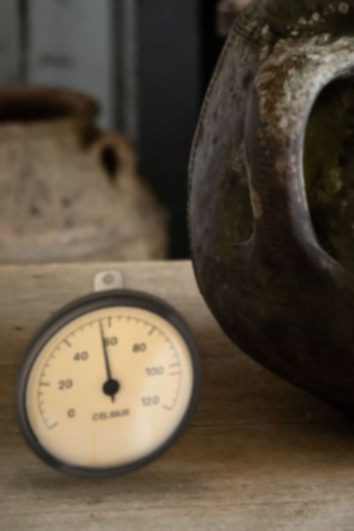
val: 56 °C
